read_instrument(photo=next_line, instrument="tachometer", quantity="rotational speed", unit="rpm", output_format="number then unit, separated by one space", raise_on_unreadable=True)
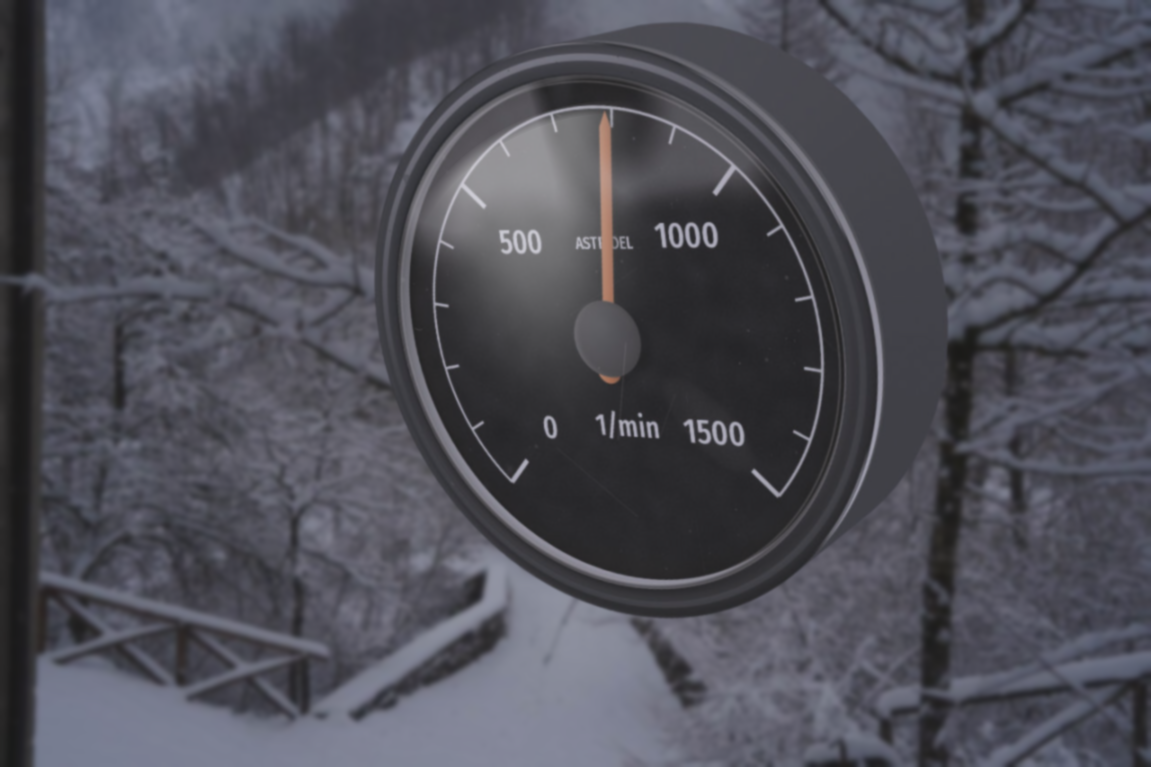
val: 800 rpm
